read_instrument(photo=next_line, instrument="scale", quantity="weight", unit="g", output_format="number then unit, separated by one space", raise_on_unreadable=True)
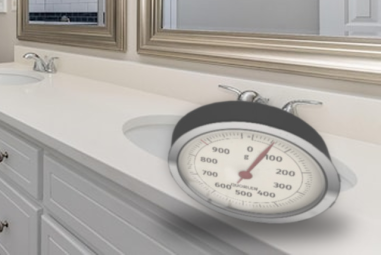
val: 50 g
